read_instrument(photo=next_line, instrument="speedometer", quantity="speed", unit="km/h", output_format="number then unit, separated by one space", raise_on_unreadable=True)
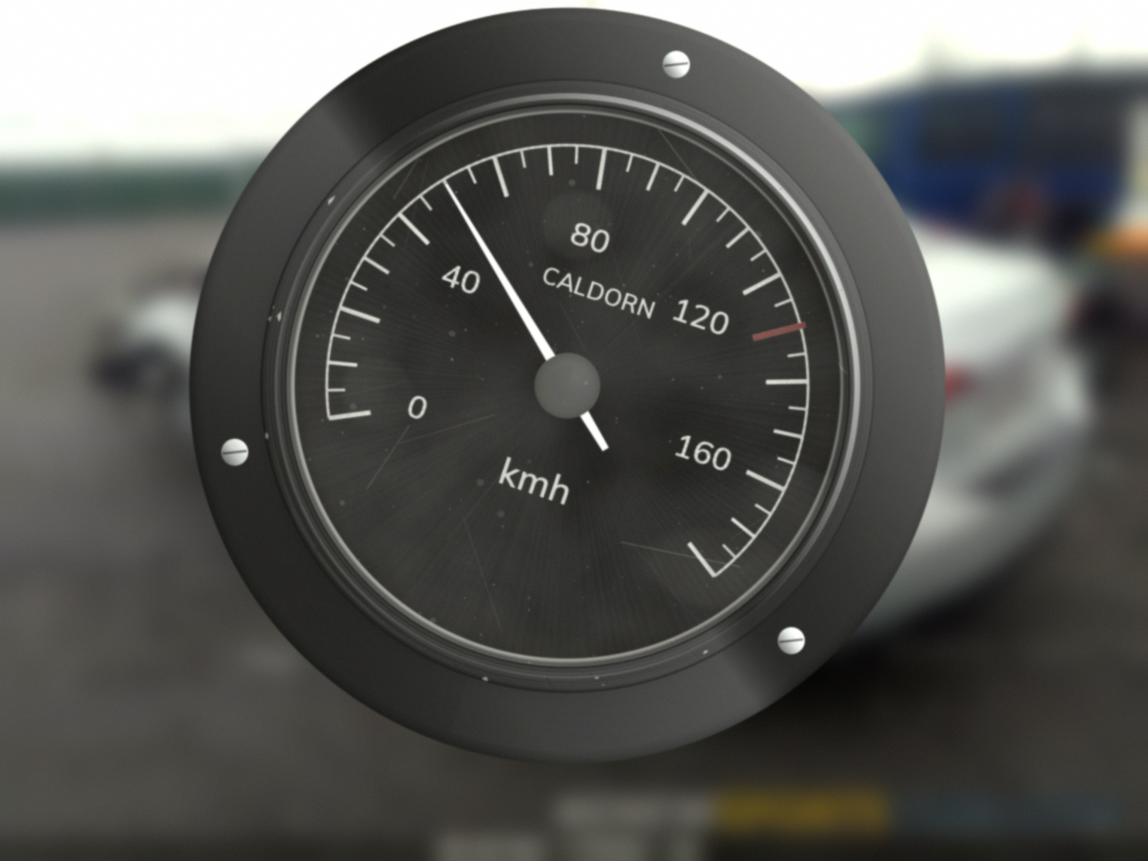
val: 50 km/h
